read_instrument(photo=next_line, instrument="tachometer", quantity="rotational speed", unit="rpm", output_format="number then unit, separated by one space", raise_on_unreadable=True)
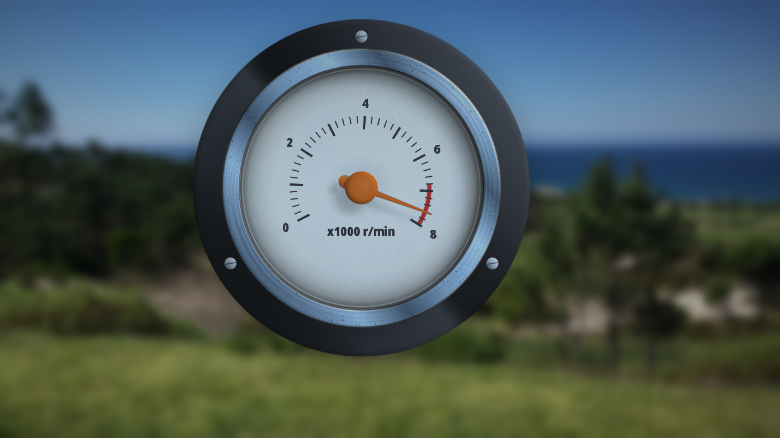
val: 7600 rpm
